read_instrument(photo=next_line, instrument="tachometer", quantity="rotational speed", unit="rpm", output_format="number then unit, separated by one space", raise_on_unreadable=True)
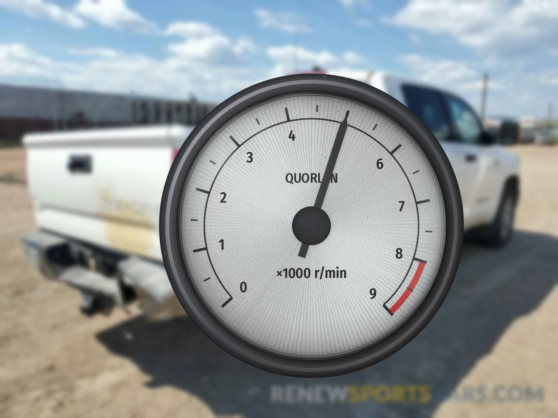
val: 5000 rpm
